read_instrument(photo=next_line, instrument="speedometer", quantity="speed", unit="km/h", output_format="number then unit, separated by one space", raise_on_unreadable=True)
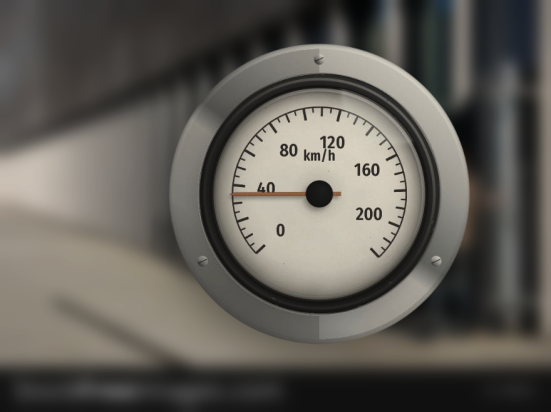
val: 35 km/h
